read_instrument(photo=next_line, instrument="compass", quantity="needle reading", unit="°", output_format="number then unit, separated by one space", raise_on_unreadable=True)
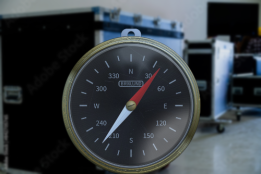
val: 37.5 °
